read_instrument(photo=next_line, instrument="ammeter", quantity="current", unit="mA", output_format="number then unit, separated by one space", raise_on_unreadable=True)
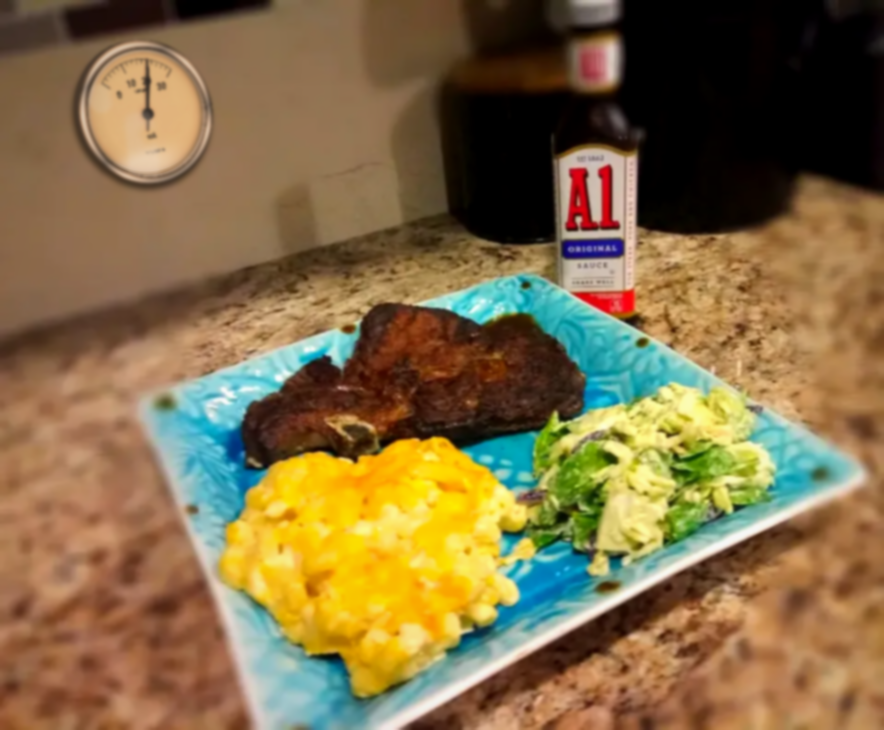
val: 20 mA
